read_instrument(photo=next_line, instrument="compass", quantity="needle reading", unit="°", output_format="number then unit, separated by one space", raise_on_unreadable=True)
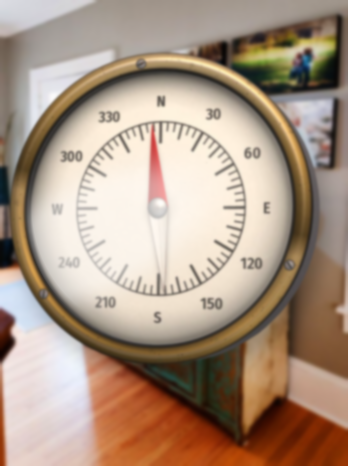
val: 355 °
